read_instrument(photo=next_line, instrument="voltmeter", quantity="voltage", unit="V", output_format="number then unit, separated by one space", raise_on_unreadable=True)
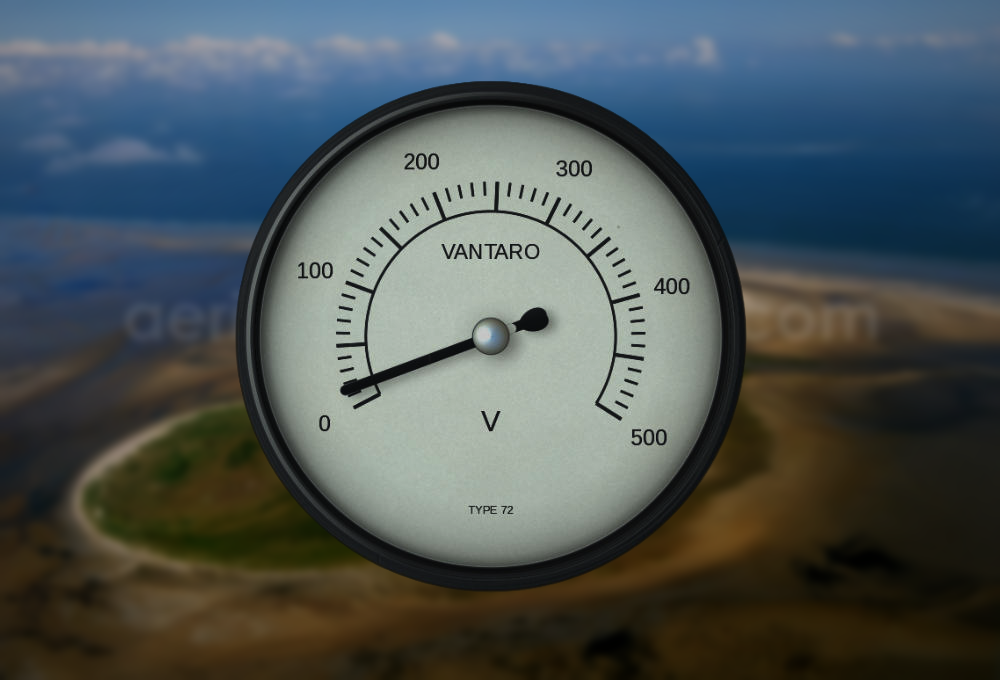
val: 15 V
